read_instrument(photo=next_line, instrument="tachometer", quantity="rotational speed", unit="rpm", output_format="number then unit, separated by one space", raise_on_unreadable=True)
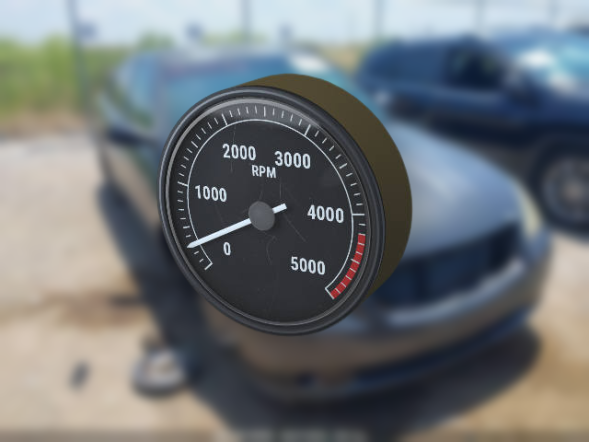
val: 300 rpm
